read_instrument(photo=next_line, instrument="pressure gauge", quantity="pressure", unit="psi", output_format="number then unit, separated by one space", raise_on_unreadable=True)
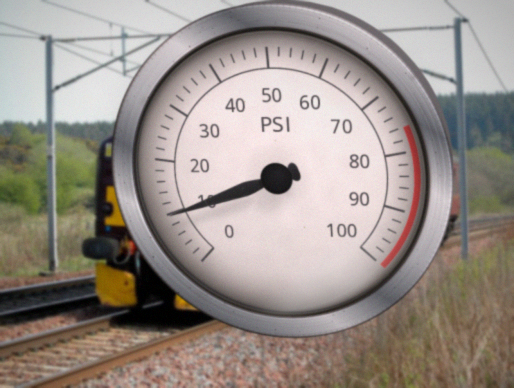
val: 10 psi
